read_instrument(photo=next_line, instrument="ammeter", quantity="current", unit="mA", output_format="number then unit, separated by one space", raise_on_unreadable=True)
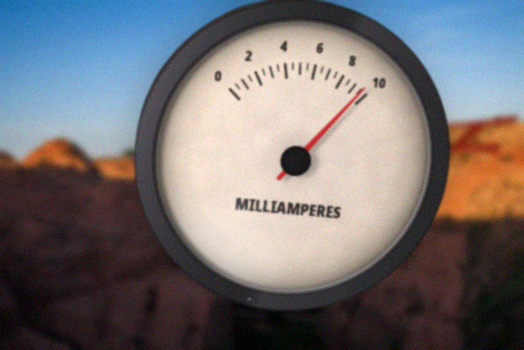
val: 9.5 mA
